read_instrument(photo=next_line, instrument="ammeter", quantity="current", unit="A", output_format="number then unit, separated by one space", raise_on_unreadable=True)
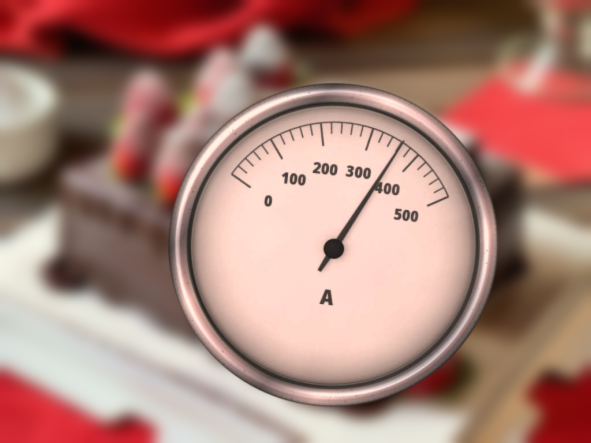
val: 360 A
